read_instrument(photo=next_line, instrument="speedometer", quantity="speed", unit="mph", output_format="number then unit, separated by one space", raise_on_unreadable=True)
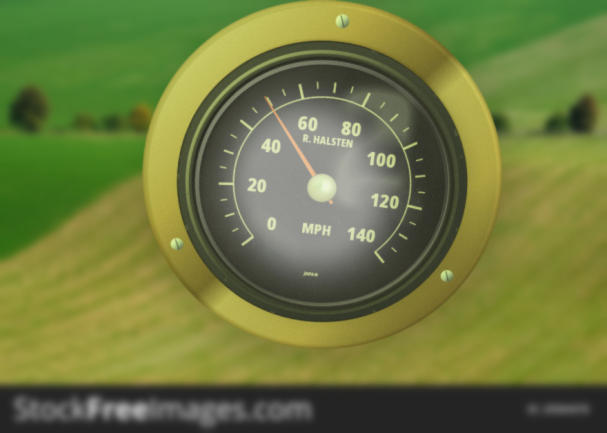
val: 50 mph
